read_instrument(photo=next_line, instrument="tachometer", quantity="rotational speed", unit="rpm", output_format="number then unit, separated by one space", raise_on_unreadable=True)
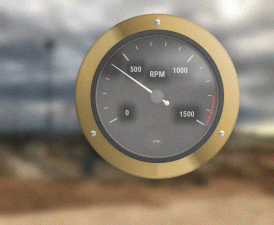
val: 400 rpm
